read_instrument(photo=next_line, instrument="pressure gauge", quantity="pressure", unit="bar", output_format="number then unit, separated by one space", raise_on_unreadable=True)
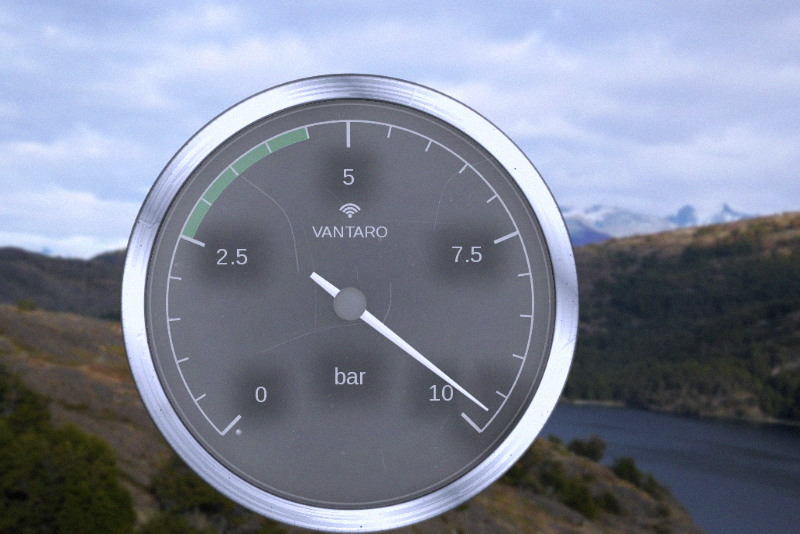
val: 9.75 bar
